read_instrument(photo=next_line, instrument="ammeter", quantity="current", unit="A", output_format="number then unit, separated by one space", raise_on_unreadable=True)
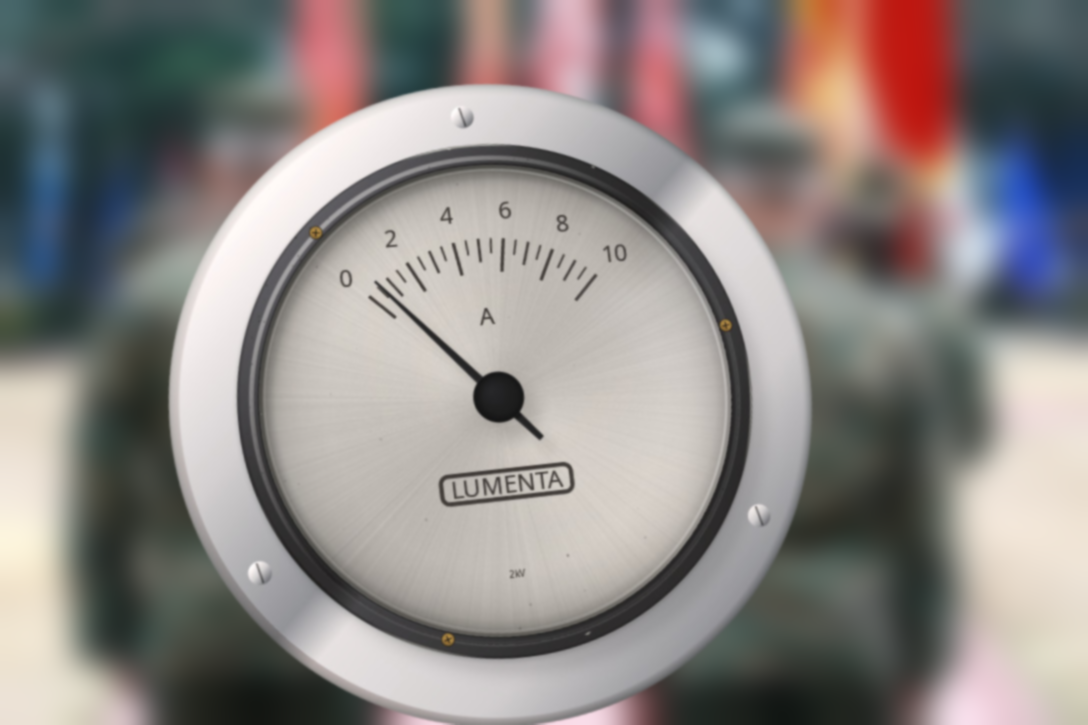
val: 0.5 A
